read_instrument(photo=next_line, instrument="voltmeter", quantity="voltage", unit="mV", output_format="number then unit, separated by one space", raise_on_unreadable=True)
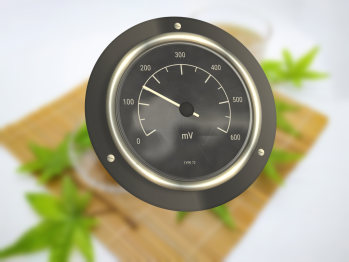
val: 150 mV
